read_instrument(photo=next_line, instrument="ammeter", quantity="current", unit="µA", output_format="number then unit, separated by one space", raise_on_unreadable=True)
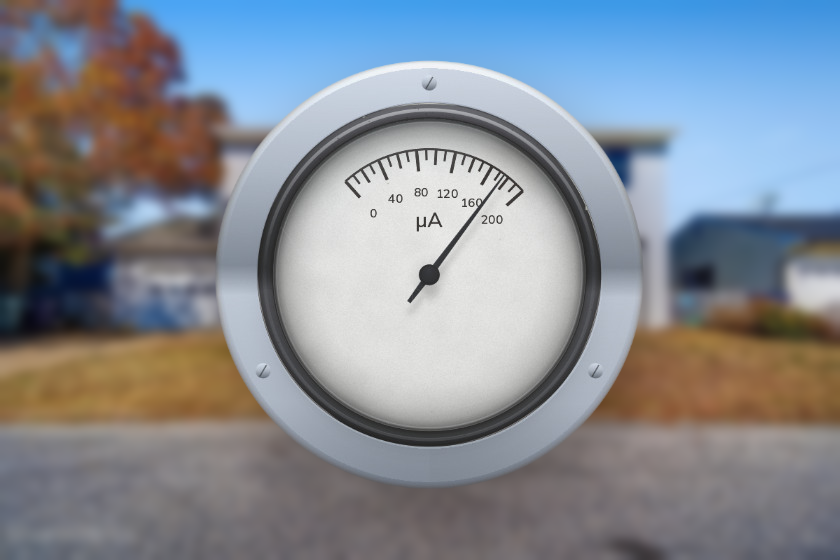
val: 175 µA
